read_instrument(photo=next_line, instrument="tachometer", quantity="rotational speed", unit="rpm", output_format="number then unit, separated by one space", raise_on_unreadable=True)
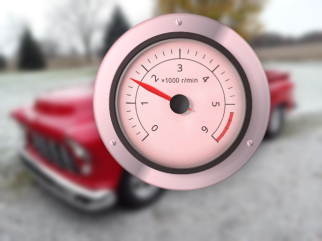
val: 1600 rpm
